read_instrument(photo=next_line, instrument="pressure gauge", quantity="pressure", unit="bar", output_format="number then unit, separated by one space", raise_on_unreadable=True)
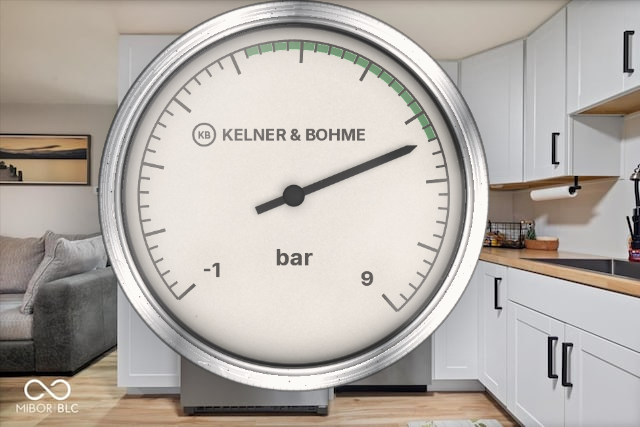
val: 6.4 bar
